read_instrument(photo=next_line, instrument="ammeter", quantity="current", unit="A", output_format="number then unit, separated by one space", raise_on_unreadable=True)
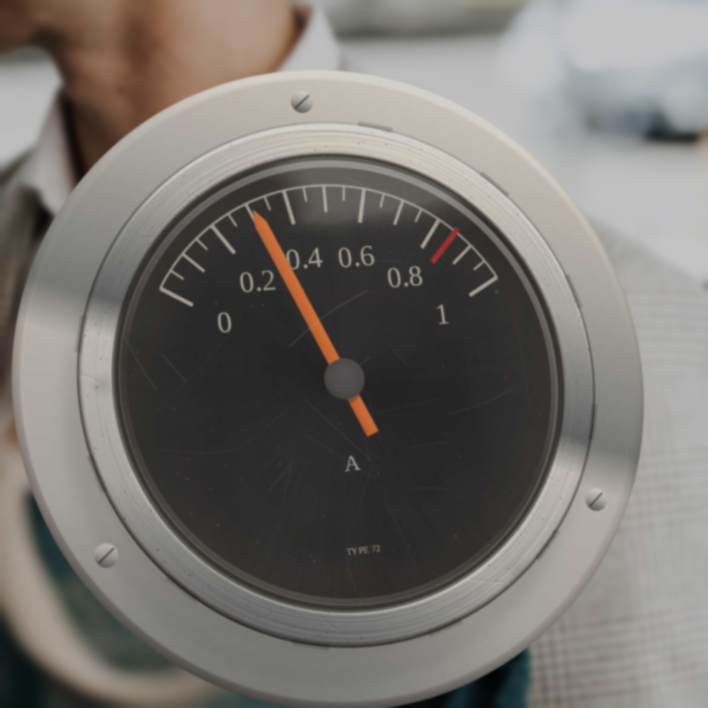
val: 0.3 A
